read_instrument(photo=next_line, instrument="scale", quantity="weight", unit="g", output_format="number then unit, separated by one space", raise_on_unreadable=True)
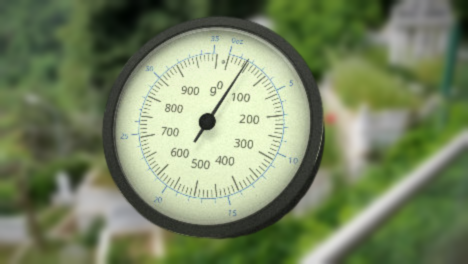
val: 50 g
